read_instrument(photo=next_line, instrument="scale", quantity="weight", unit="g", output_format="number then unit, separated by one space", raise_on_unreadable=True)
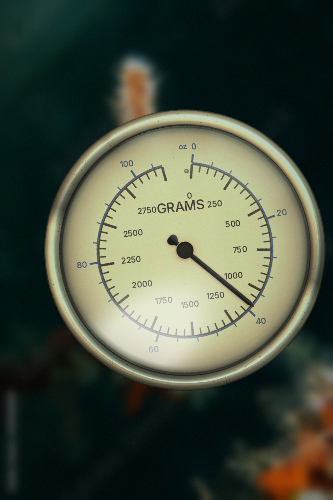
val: 1100 g
